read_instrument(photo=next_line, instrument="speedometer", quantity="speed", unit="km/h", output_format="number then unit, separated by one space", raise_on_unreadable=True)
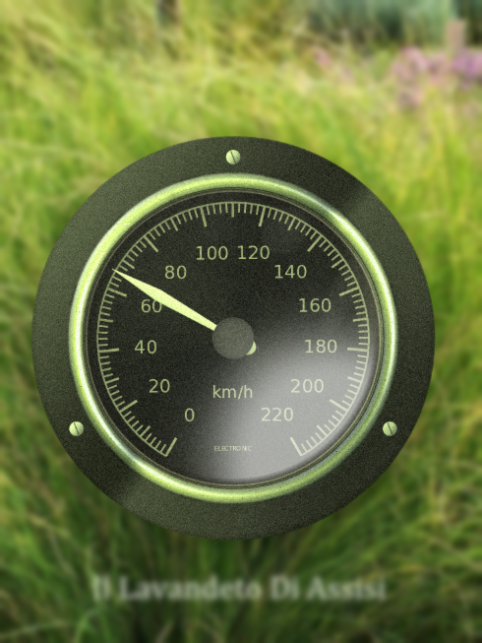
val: 66 km/h
